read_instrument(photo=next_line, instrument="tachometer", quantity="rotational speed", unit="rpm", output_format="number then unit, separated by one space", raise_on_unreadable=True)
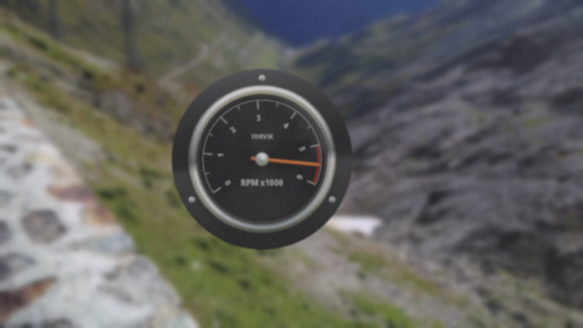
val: 5500 rpm
